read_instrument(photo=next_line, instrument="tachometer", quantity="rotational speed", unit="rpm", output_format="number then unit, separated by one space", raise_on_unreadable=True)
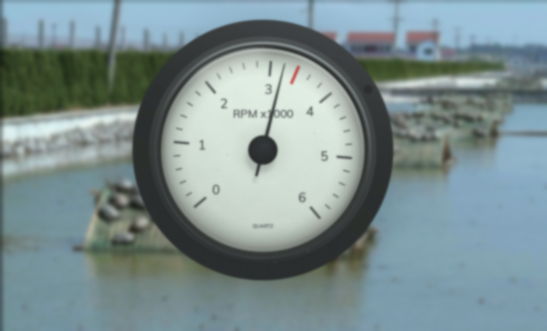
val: 3200 rpm
